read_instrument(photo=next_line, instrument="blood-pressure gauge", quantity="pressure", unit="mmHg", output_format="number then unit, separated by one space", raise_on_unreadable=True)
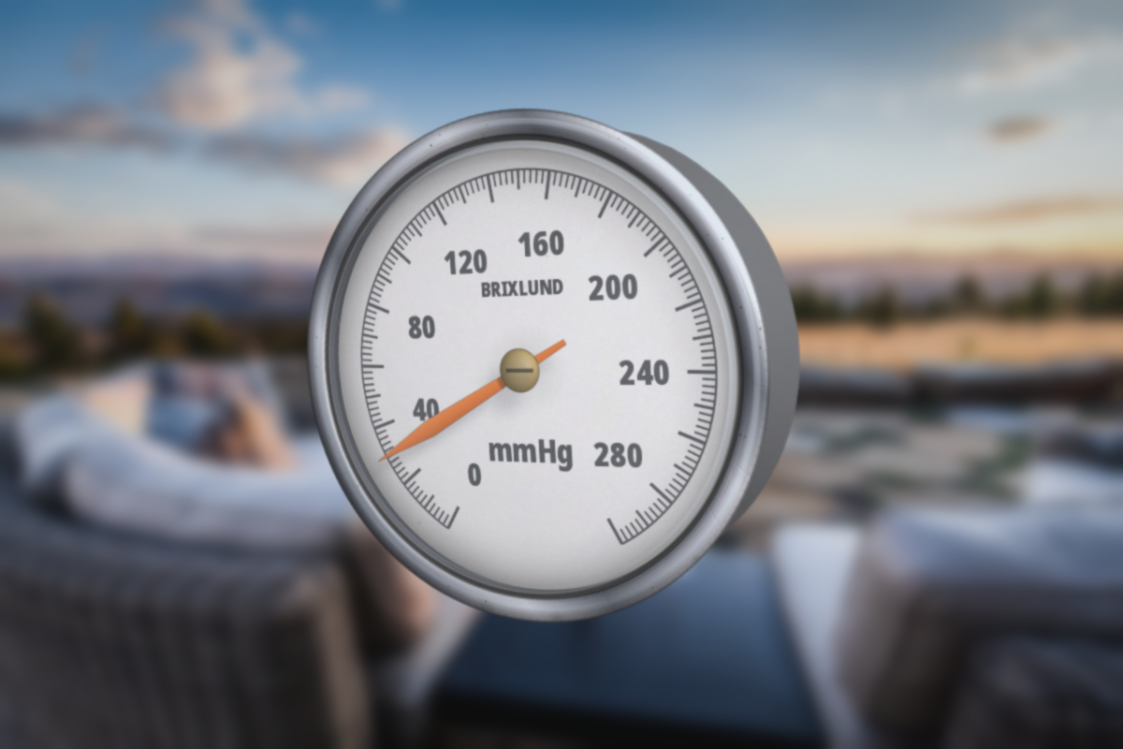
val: 30 mmHg
